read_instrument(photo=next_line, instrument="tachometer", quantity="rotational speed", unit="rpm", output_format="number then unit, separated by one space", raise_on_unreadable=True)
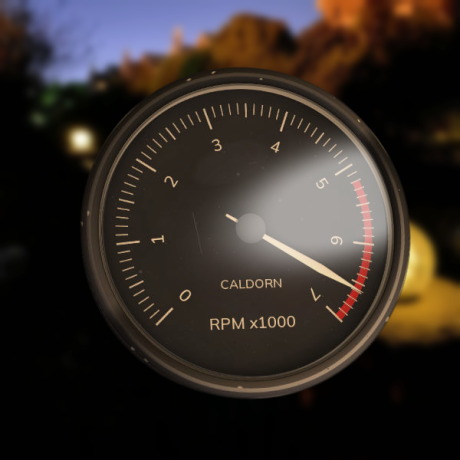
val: 6600 rpm
